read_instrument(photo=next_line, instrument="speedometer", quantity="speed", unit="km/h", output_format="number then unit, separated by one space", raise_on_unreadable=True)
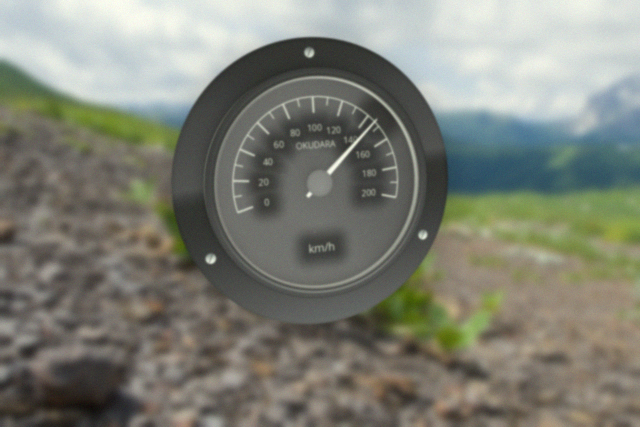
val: 145 km/h
